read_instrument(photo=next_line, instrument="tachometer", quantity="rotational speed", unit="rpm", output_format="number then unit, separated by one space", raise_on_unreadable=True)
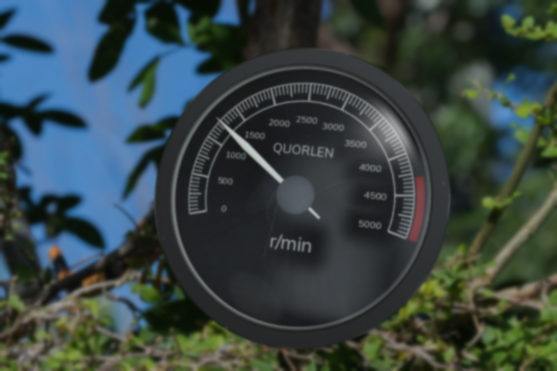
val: 1250 rpm
